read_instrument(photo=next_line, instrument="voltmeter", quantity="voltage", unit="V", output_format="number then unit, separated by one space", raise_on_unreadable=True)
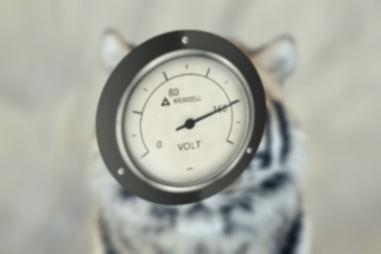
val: 160 V
